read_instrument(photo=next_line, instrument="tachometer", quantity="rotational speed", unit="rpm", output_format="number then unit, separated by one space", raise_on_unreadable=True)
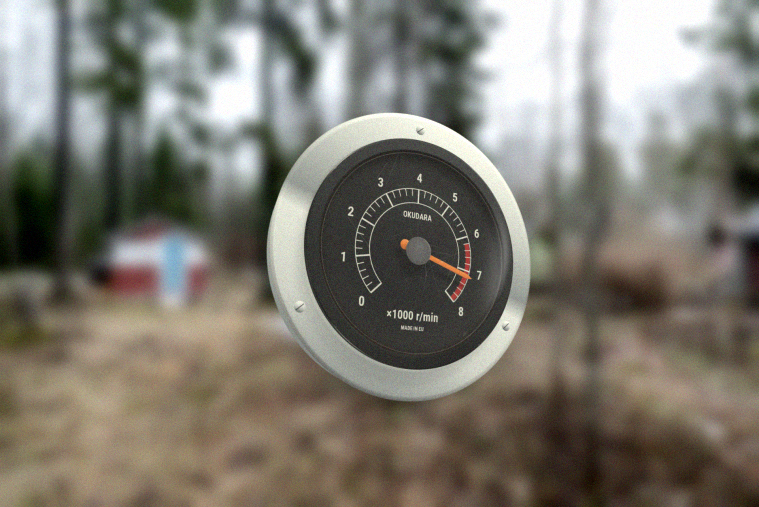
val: 7200 rpm
